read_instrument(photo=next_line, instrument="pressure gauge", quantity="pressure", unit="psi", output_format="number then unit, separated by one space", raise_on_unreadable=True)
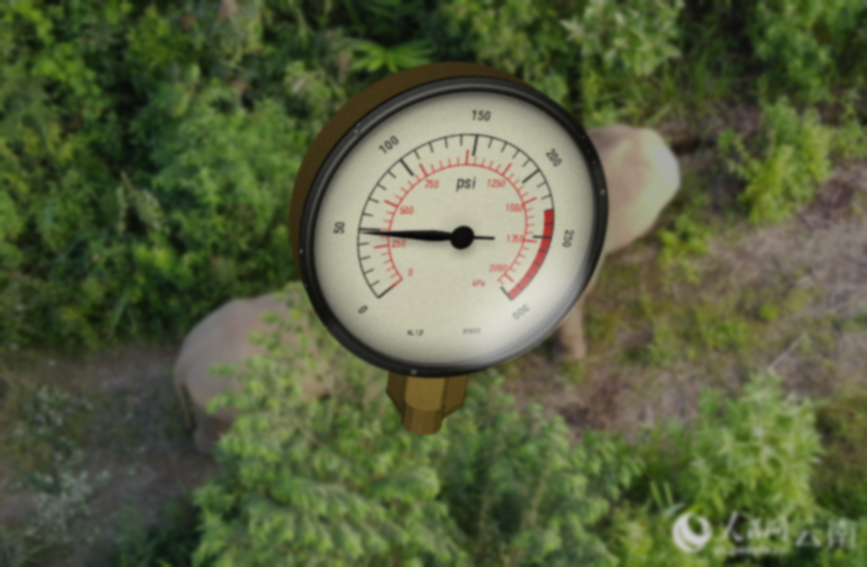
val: 50 psi
